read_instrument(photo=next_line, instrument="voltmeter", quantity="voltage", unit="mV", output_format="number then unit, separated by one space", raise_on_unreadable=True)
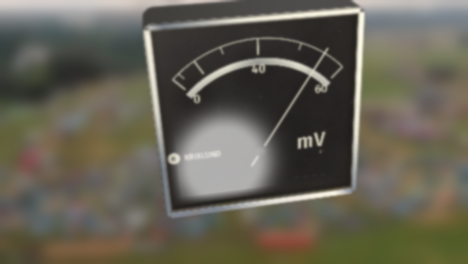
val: 55 mV
